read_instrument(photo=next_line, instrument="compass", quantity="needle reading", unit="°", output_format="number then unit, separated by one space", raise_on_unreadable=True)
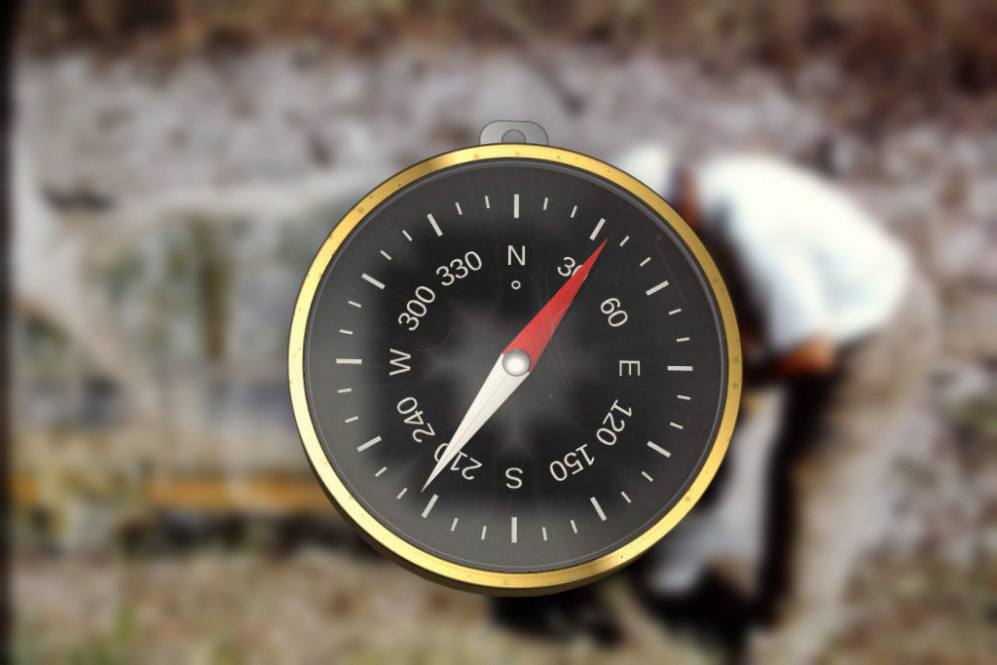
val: 35 °
